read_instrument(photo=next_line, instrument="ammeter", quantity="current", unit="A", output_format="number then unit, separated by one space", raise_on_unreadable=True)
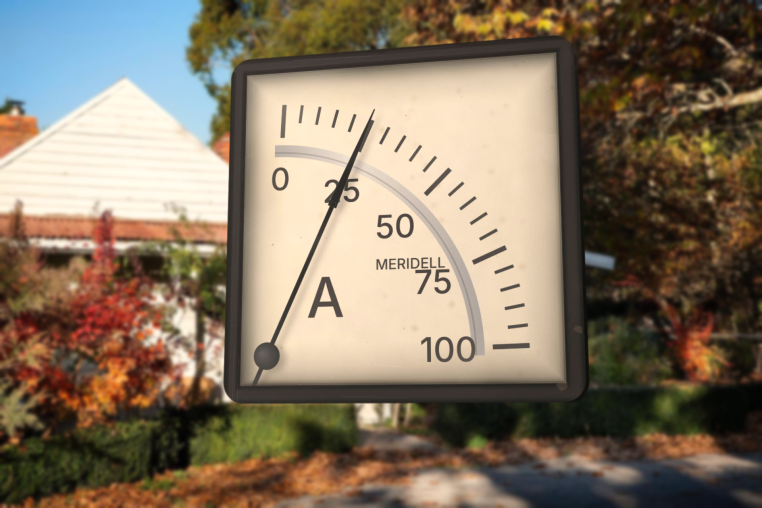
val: 25 A
